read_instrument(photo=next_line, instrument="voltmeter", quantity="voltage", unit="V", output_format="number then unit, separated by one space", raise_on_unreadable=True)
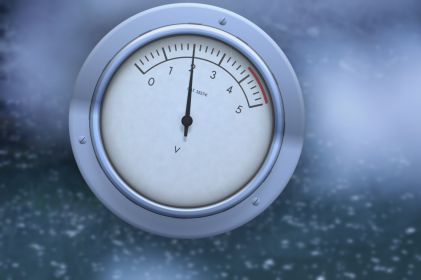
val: 2 V
